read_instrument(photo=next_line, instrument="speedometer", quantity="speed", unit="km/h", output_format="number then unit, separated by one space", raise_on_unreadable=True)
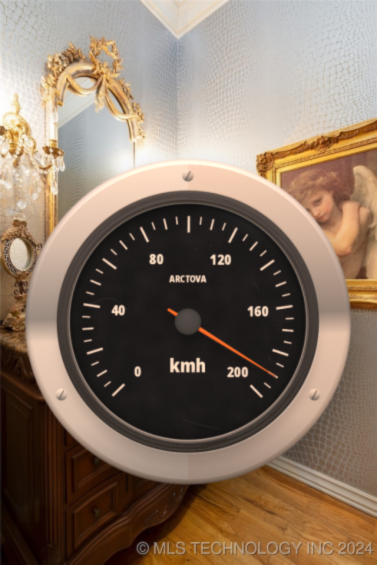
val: 190 km/h
